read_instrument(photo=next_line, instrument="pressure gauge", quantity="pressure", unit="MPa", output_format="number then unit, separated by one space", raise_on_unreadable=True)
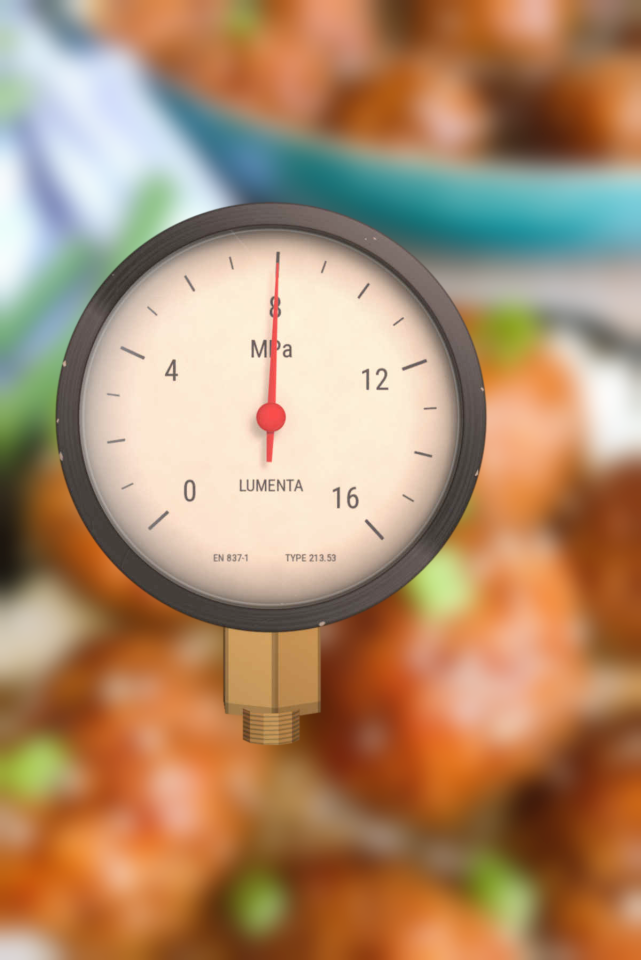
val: 8 MPa
